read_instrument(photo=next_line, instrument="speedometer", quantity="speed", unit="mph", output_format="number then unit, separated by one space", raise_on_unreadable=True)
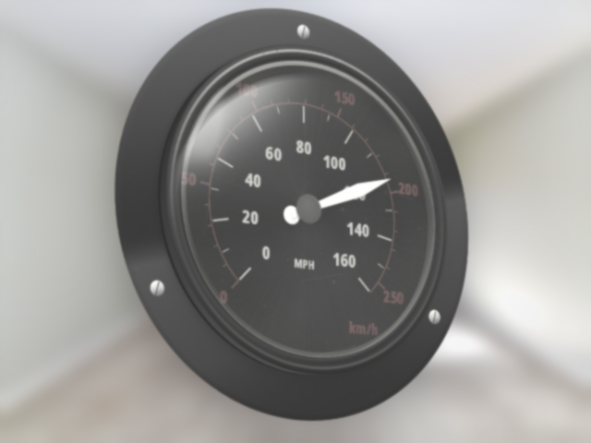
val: 120 mph
